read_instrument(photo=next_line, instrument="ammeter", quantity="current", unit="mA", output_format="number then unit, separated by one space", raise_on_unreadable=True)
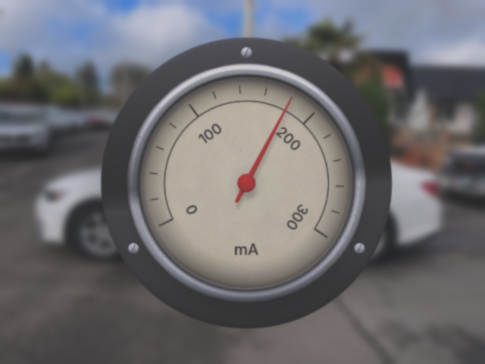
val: 180 mA
